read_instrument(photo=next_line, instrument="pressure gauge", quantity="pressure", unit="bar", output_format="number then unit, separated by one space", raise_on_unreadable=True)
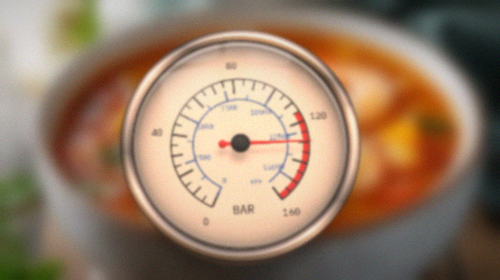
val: 130 bar
